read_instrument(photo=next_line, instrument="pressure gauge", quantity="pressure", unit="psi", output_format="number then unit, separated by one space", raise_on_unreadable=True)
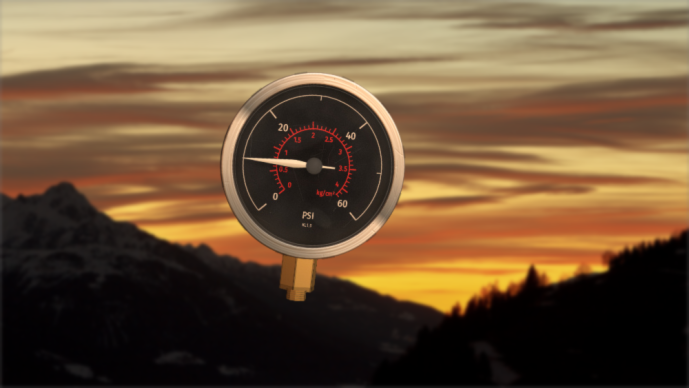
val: 10 psi
